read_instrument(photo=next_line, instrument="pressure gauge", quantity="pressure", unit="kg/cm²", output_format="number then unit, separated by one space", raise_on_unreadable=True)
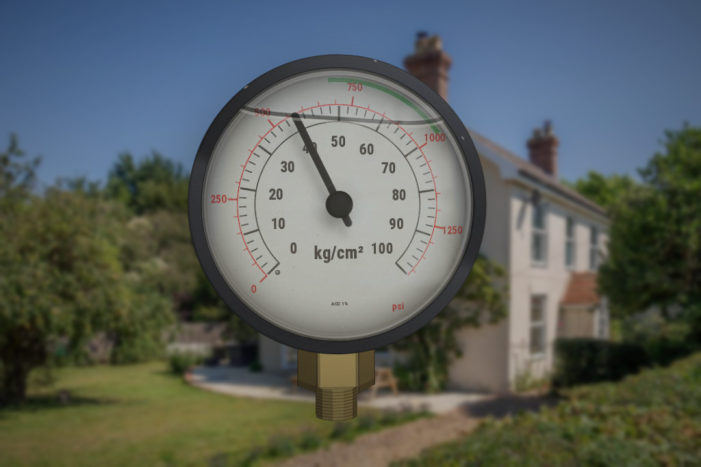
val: 40 kg/cm²
